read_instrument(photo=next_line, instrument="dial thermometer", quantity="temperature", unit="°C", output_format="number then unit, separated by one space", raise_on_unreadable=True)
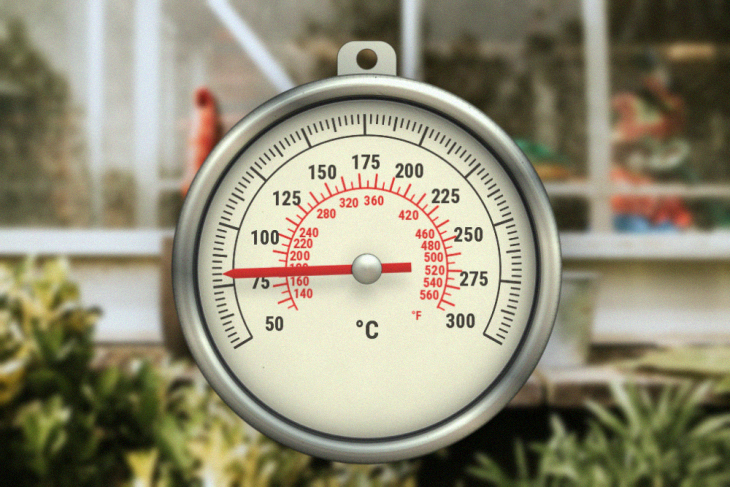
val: 80 °C
